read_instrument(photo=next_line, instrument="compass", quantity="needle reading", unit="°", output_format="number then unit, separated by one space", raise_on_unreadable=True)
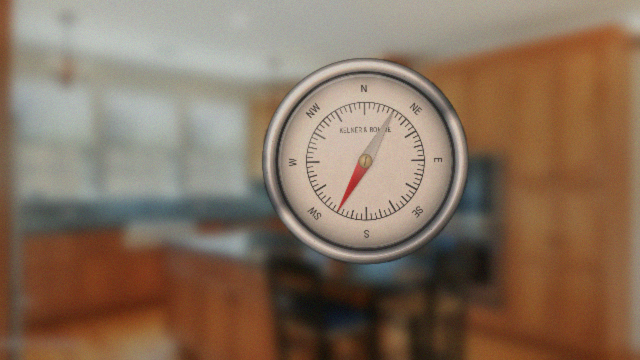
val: 210 °
